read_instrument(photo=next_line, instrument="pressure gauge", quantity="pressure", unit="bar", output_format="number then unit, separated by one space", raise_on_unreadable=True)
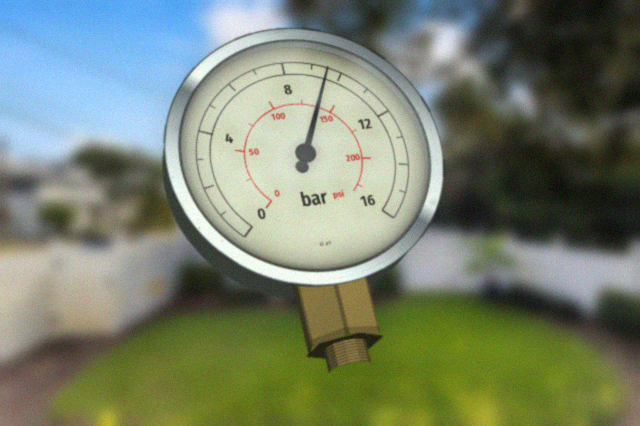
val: 9.5 bar
